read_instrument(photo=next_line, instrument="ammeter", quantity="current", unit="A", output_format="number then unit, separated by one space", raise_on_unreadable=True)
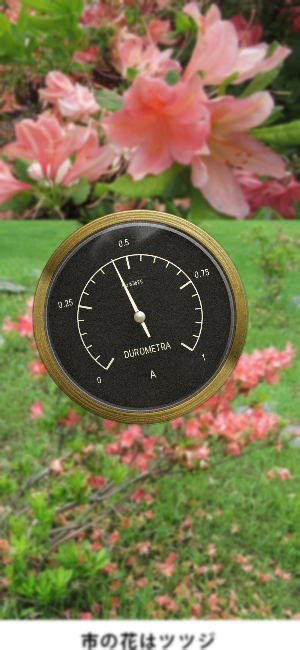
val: 0.45 A
